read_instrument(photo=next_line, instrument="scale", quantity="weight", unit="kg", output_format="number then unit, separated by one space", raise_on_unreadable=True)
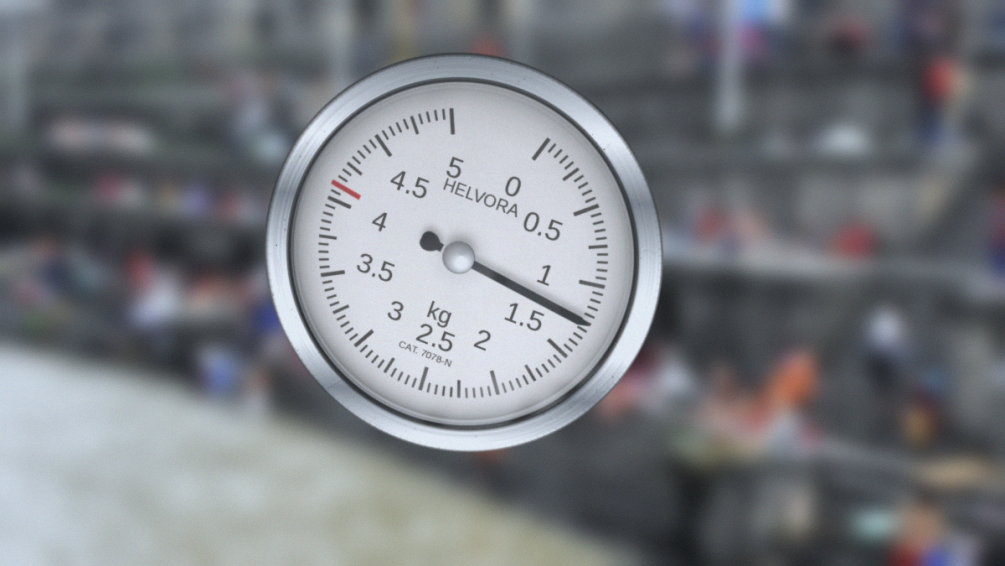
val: 1.25 kg
